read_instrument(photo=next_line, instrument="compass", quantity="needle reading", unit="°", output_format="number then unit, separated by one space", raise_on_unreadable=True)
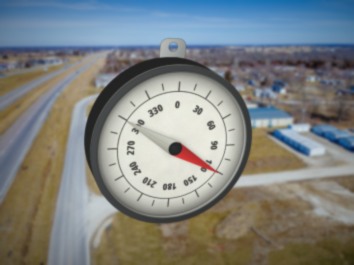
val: 120 °
